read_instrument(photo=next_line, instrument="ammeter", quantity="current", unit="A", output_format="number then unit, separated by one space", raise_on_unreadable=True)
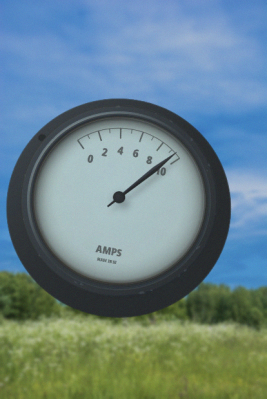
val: 9.5 A
